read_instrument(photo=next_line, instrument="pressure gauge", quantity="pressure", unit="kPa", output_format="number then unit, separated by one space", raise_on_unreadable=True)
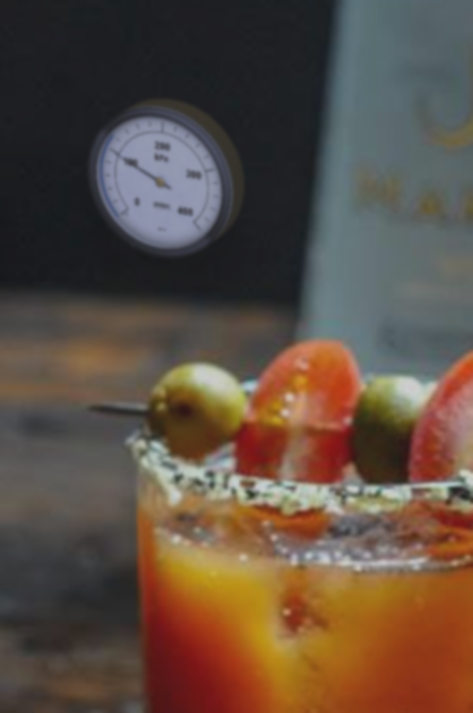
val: 100 kPa
